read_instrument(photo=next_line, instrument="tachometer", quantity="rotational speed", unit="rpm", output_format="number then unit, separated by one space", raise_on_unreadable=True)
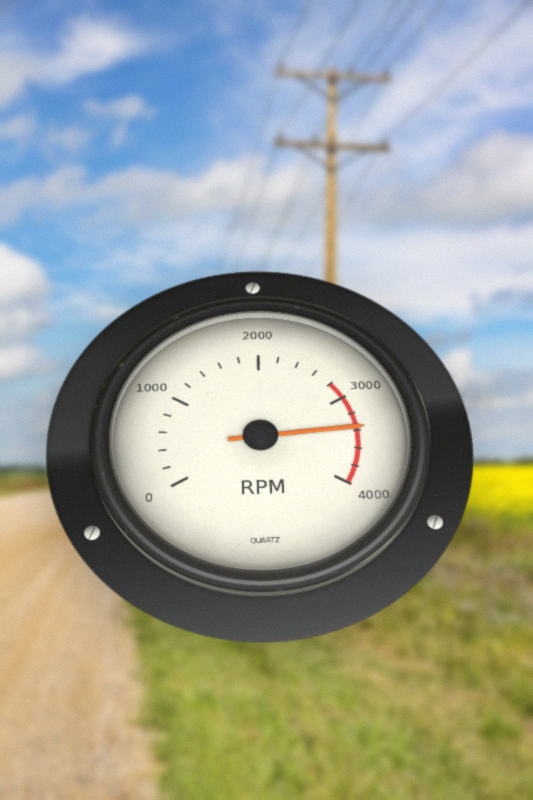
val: 3400 rpm
